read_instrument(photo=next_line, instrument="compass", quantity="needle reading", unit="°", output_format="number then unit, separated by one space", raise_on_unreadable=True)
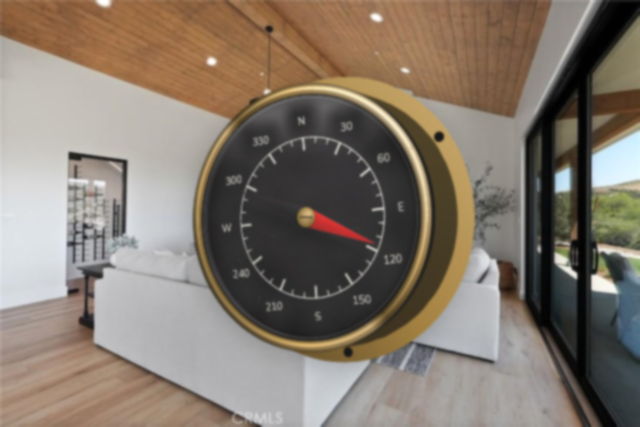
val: 115 °
